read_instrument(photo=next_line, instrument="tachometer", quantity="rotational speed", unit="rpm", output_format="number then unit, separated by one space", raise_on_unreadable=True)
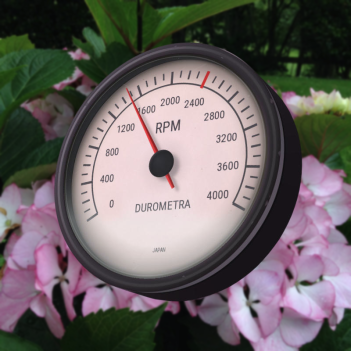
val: 1500 rpm
